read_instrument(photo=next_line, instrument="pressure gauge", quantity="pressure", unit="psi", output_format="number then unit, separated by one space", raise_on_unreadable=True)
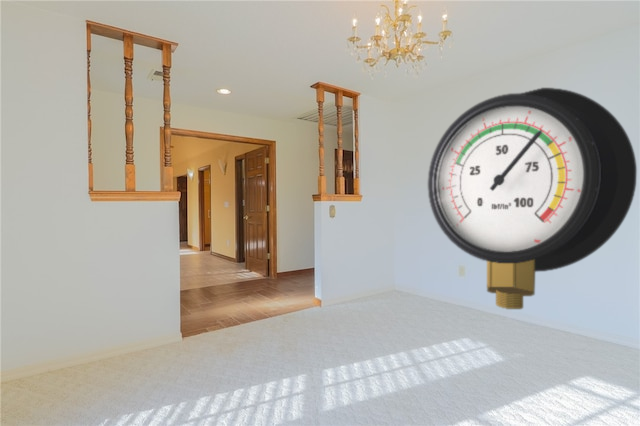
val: 65 psi
